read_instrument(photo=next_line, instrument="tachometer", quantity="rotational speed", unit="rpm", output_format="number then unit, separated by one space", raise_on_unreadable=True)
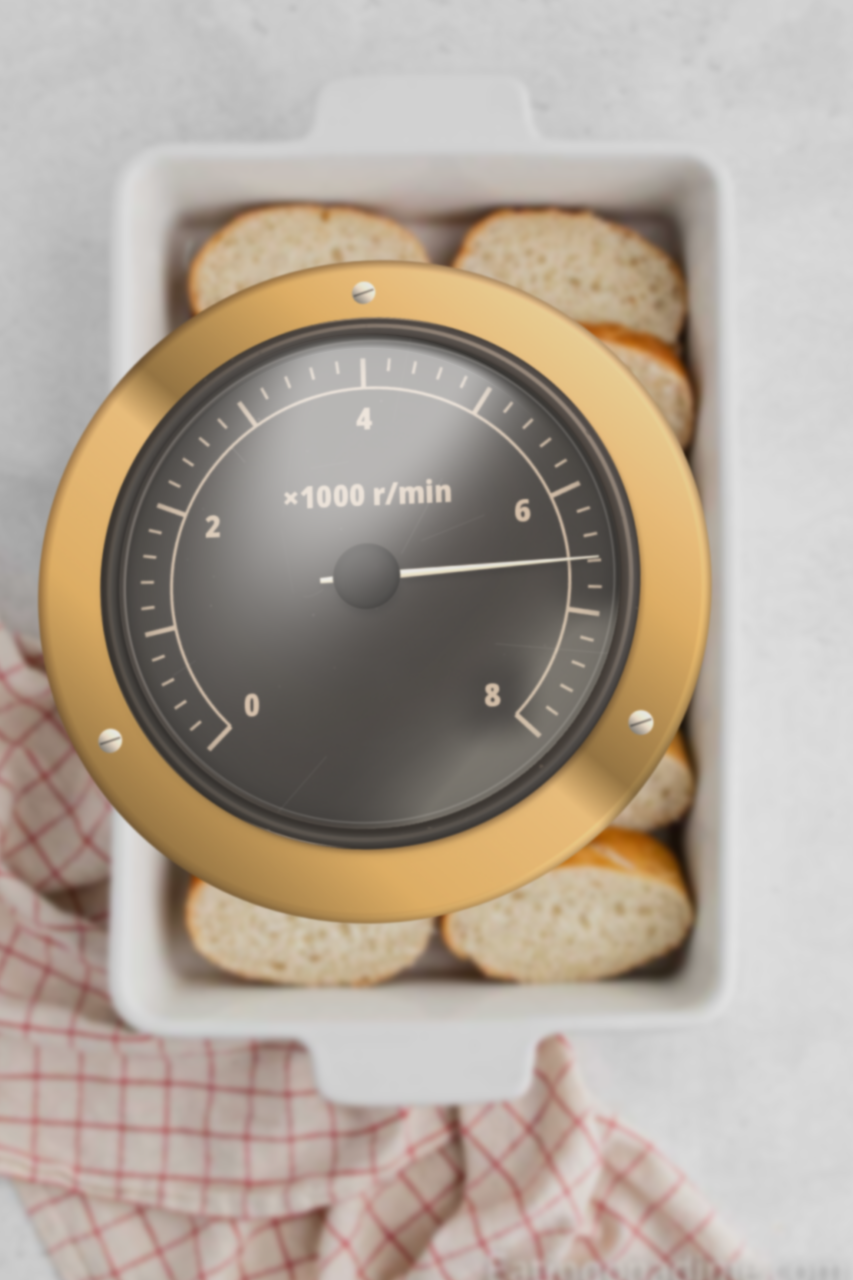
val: 6600 rpm
